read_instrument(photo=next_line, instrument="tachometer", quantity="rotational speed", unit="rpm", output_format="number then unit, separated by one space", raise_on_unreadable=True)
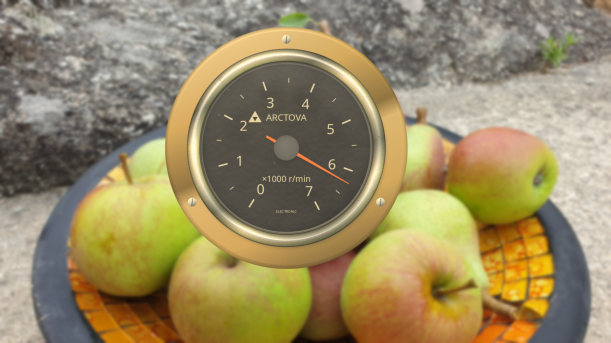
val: 6250 rpm
